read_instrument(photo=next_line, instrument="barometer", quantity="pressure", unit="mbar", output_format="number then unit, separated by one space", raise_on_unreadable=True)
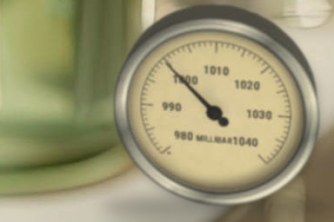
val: 1000 mbar
